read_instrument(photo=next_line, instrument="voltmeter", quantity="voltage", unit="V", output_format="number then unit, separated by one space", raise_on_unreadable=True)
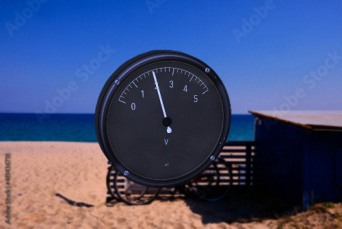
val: 2 V
